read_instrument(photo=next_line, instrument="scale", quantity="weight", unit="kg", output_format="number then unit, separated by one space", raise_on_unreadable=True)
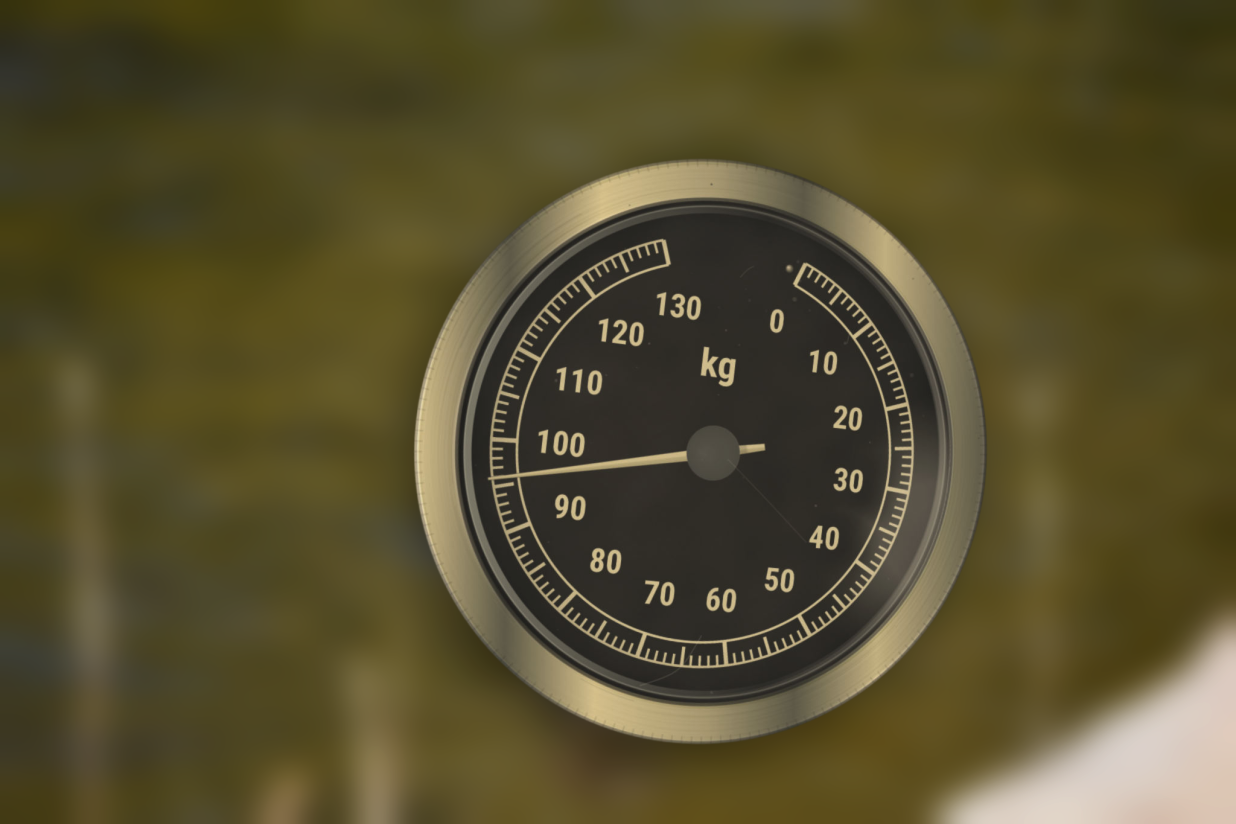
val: 96 kg
